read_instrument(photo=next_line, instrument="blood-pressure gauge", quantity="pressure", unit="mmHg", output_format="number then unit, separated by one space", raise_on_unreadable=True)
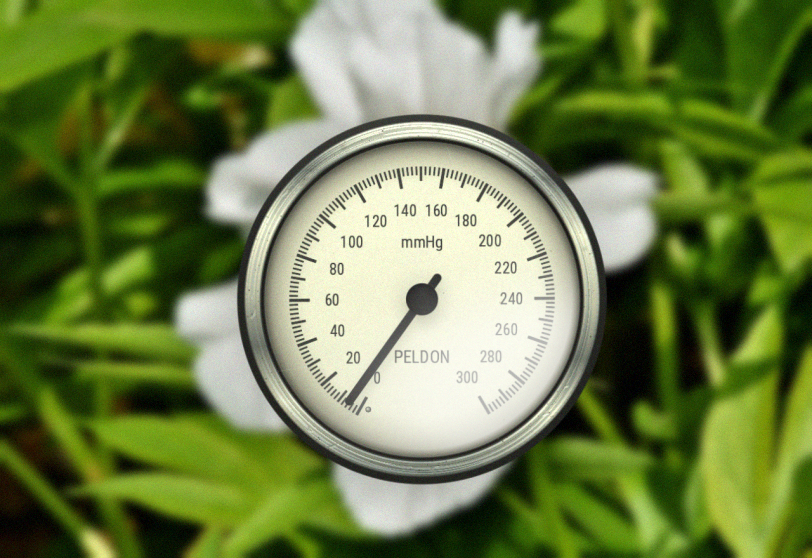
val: 6 mmHg
